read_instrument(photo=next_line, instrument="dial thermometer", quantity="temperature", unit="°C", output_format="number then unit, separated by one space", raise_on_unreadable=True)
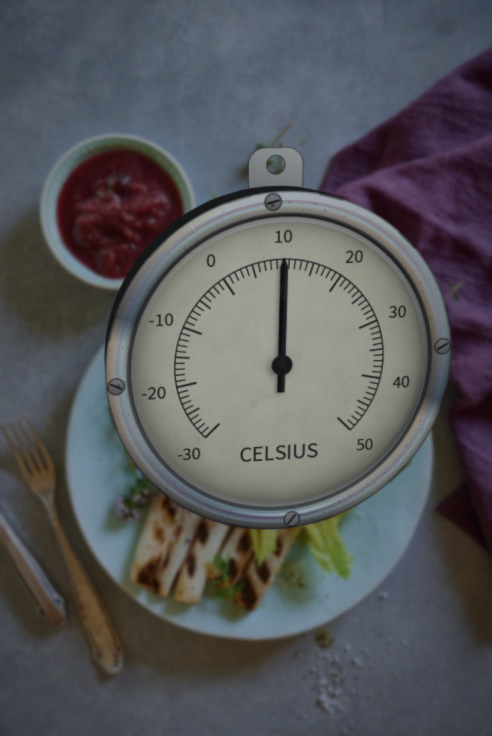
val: 10 °C
